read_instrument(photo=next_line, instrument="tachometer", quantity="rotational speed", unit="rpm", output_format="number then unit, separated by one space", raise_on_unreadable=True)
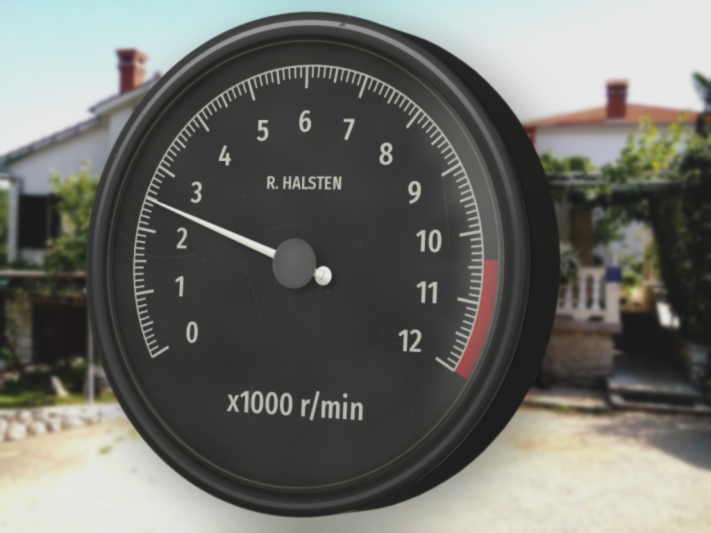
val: 2500 rpm
